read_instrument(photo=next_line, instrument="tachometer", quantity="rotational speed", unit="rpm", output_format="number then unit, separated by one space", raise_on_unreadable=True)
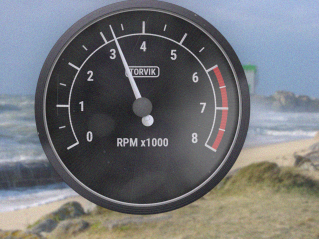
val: 3250 rpm
